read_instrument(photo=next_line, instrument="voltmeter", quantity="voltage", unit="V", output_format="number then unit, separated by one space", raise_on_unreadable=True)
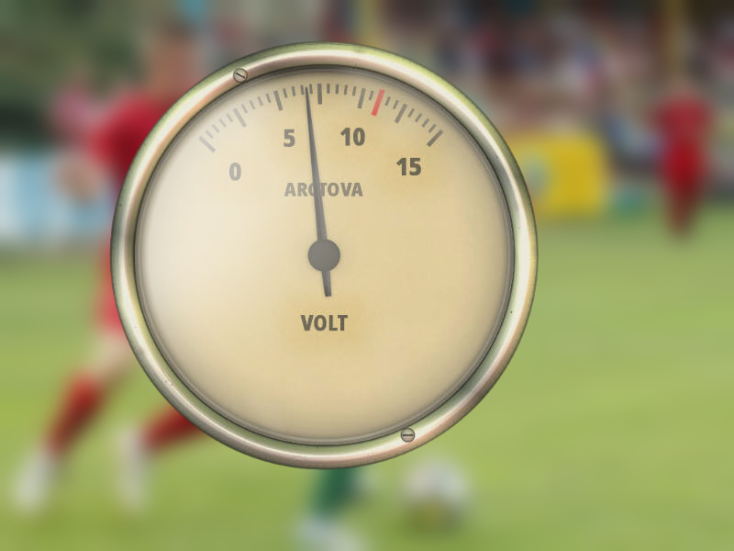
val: 6.75 V
